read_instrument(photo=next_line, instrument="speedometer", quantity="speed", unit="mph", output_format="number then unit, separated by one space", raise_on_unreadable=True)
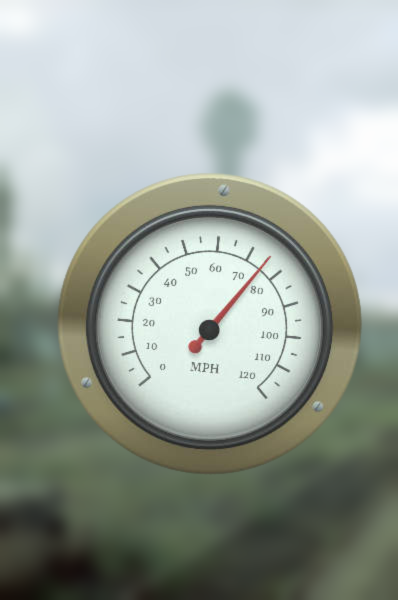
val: 75 mph
